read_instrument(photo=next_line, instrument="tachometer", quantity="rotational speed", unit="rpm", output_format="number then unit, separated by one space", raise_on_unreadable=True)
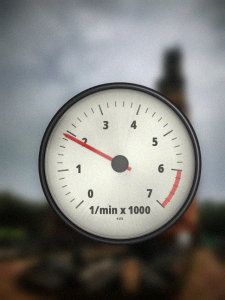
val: 1900 rpm
